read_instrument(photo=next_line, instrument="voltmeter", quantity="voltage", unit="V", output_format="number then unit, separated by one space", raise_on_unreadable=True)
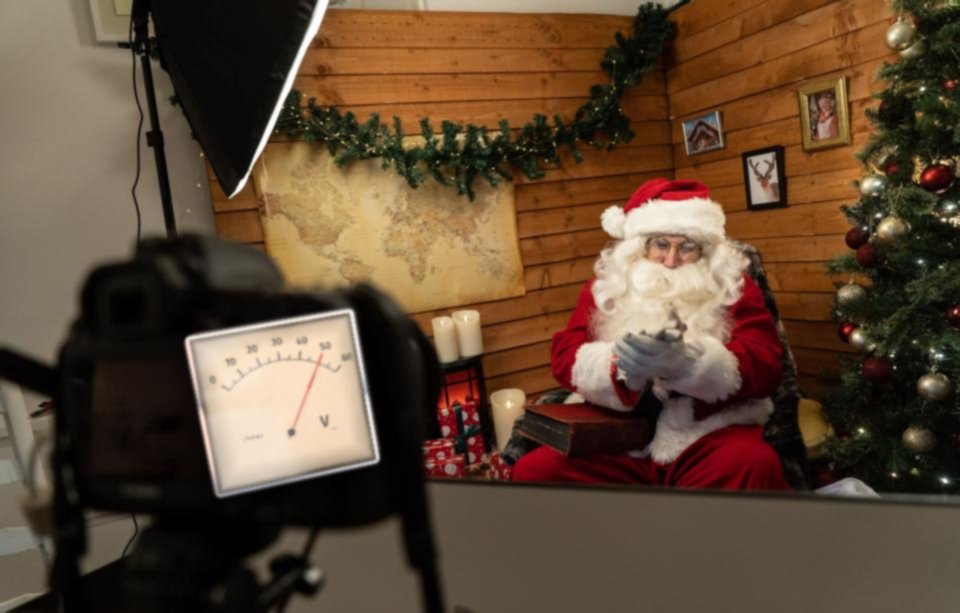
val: 50 V
